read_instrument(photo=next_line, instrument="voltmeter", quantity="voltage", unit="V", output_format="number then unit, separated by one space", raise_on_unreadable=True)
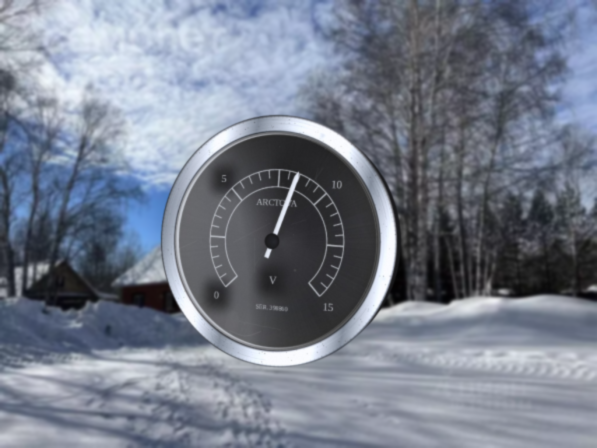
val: 8.5 V
